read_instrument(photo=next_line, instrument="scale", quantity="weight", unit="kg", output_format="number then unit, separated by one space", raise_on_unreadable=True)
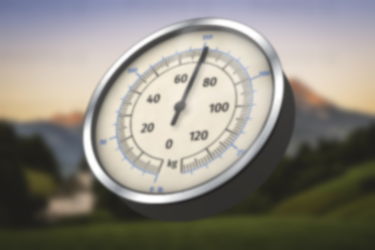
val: 70 kg
